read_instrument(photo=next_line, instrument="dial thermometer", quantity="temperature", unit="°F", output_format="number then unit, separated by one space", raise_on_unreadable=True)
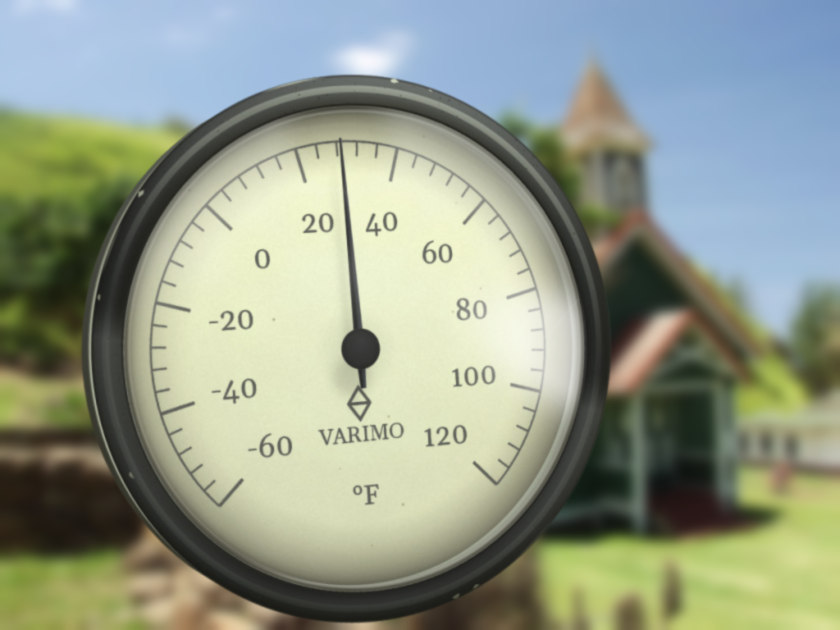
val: 28 °F
